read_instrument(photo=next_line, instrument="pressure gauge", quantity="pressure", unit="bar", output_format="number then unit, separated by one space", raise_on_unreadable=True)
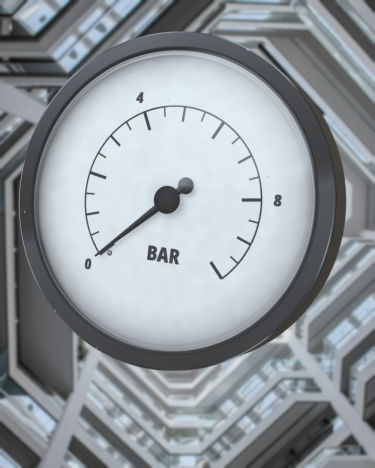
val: 0 bar
